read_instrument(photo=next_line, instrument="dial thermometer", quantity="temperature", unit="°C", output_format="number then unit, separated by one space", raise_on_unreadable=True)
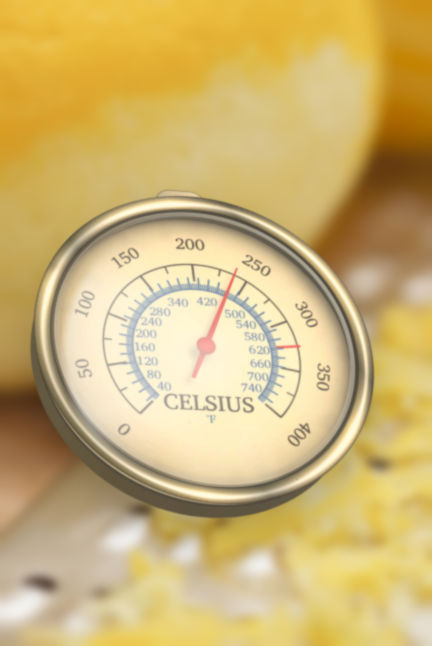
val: 237.5 °C
